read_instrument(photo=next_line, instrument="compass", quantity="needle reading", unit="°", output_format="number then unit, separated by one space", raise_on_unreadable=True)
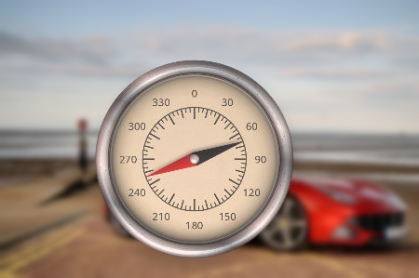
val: 250 °
